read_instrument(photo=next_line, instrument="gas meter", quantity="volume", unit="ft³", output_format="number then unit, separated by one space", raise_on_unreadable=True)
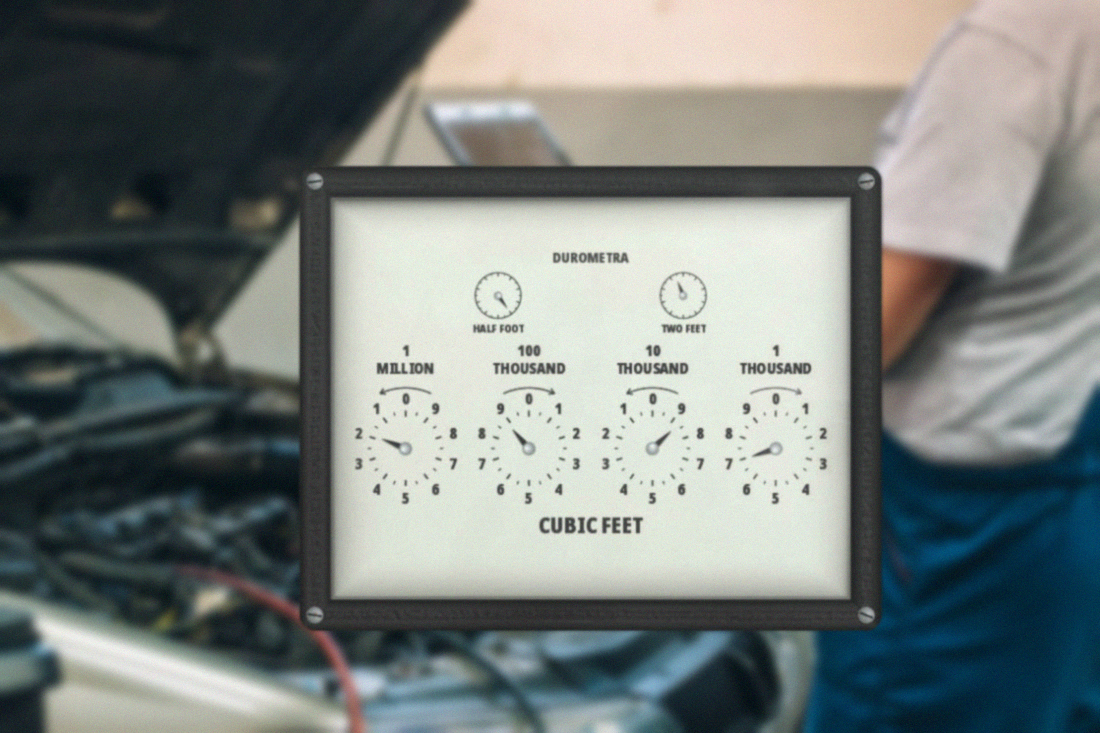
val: 188700 ft³
